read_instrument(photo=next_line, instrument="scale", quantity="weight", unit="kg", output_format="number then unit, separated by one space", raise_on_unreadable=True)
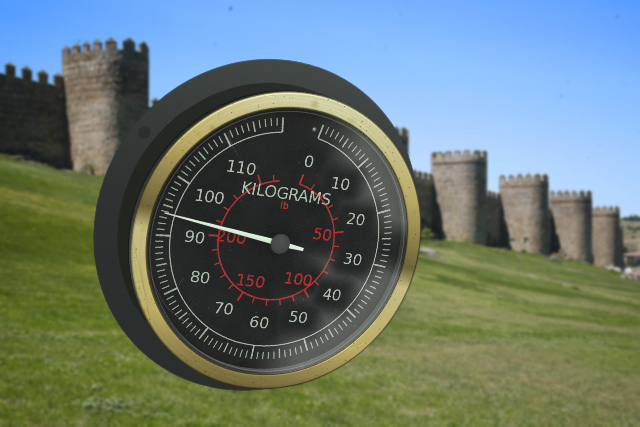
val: 94 kg
